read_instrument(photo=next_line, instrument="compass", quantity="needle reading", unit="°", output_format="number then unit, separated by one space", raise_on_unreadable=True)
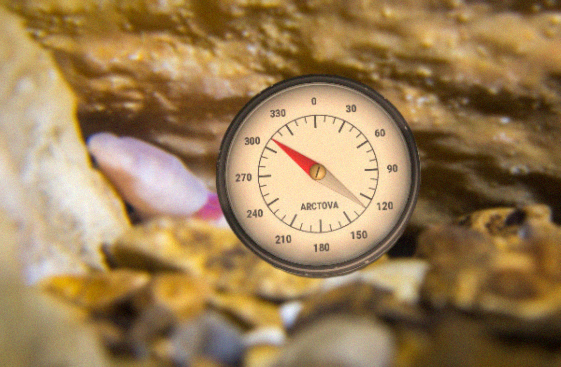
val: 310 °
